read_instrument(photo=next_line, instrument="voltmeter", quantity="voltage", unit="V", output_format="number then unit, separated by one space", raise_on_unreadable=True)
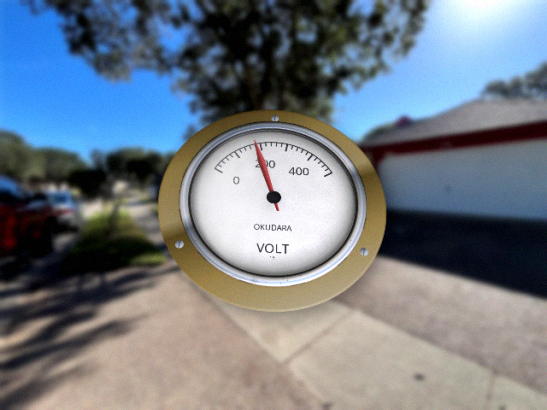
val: 180 V
